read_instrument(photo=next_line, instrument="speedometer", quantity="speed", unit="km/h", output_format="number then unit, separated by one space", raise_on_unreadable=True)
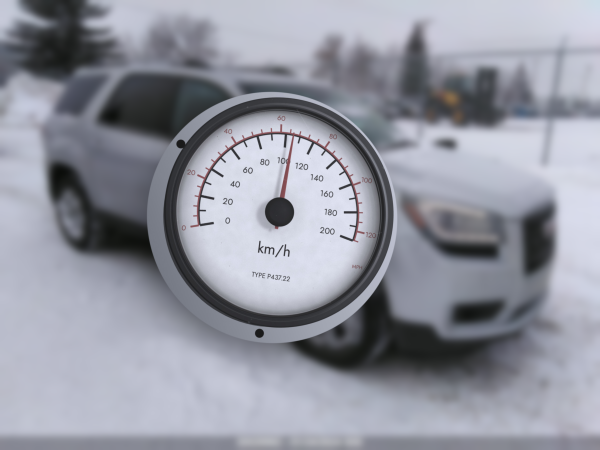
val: 105 km/h
